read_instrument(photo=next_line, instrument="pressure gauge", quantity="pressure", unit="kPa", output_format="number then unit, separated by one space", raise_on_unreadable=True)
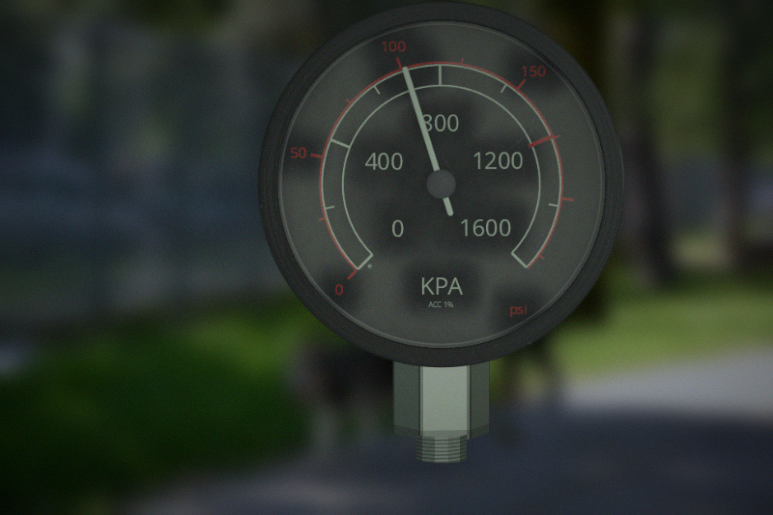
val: 700 kPa
